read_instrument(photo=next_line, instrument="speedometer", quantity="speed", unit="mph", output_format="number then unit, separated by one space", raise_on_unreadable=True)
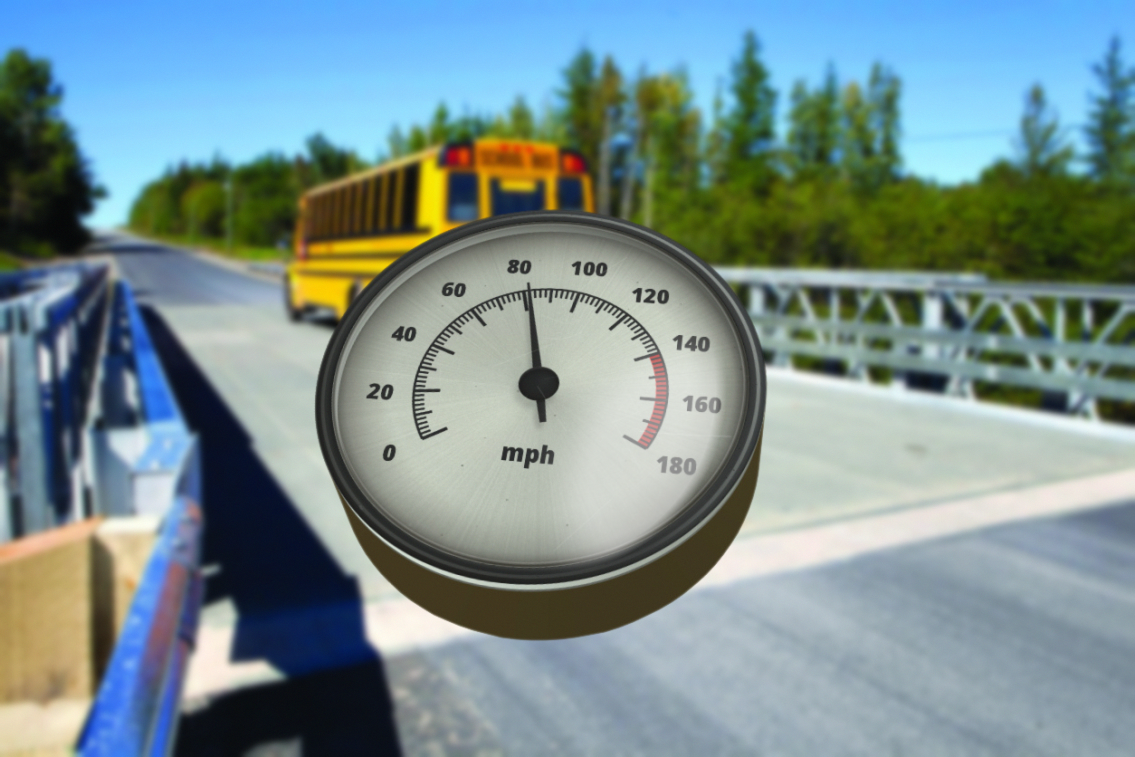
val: 82 mph
